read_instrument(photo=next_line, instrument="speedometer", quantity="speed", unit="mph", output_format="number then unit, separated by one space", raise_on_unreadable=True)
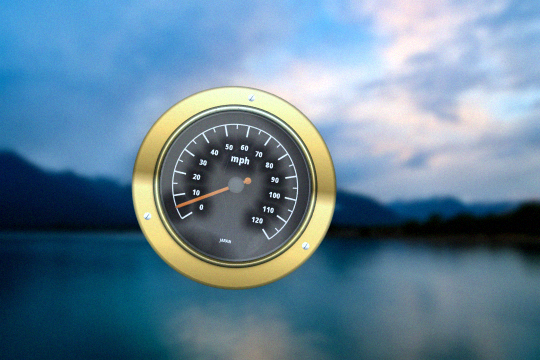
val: 5 mph
